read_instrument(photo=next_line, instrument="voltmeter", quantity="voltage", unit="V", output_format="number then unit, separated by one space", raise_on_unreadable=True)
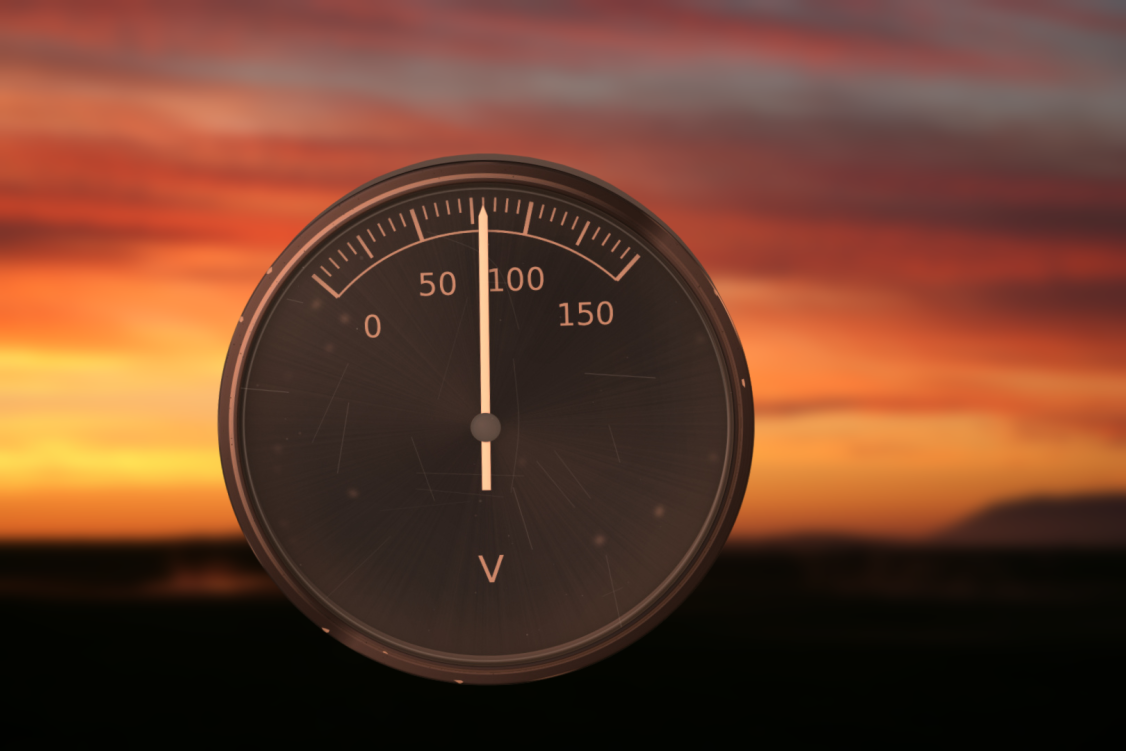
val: 80 V
